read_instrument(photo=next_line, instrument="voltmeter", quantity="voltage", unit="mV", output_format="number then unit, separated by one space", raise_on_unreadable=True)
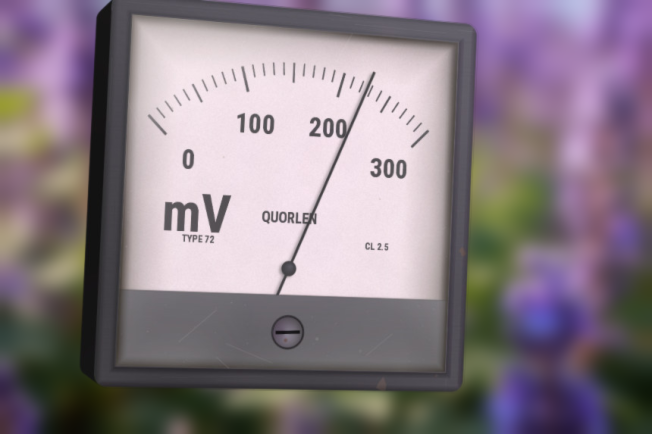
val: 225 mV
